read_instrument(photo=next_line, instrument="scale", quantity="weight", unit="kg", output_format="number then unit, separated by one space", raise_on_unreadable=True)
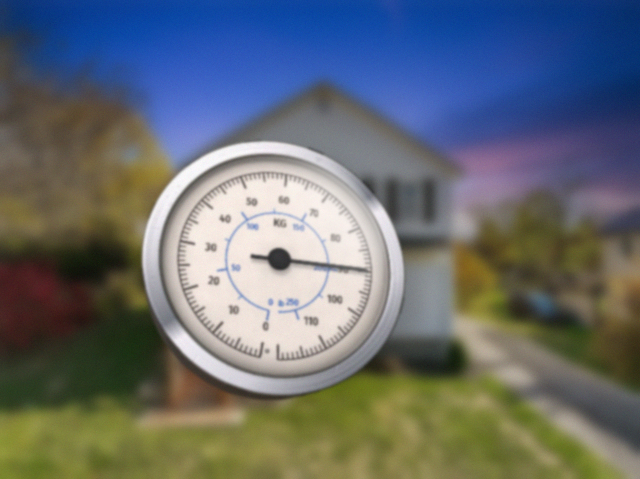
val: 90 kg
